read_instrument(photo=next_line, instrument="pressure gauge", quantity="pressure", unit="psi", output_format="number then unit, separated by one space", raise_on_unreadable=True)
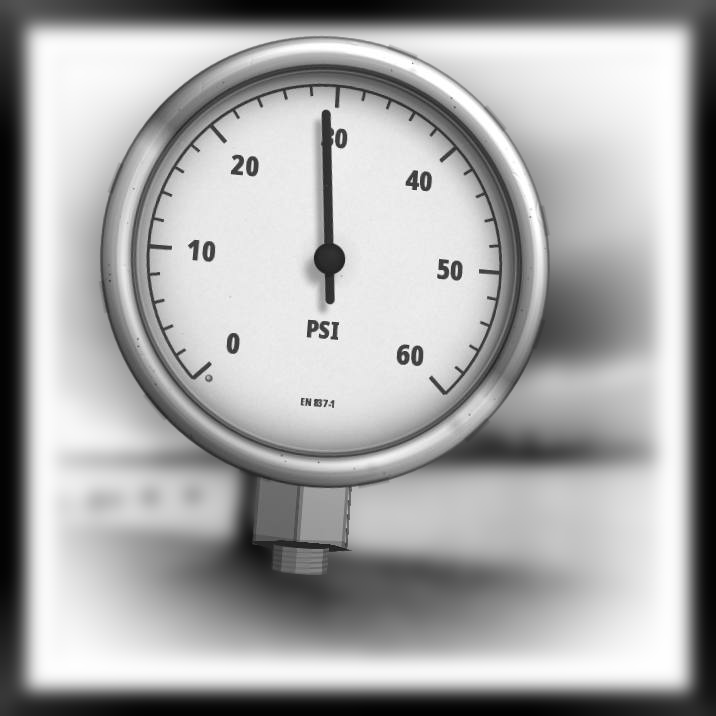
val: 29 psi
